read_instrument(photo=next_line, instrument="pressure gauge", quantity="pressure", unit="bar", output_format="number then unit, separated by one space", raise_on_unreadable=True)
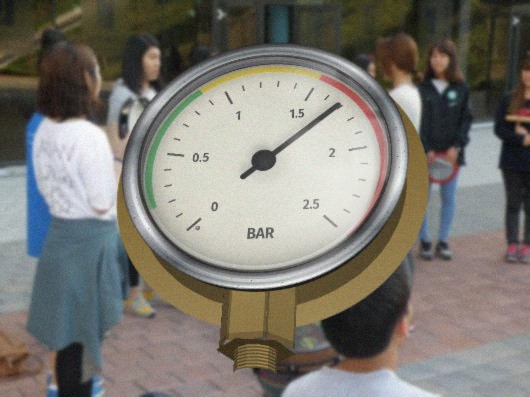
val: 1.7 bar
